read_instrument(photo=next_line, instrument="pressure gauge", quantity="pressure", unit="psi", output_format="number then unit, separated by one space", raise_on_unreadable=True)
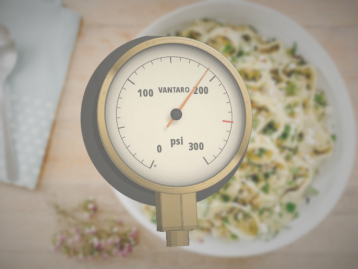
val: 190 psi
